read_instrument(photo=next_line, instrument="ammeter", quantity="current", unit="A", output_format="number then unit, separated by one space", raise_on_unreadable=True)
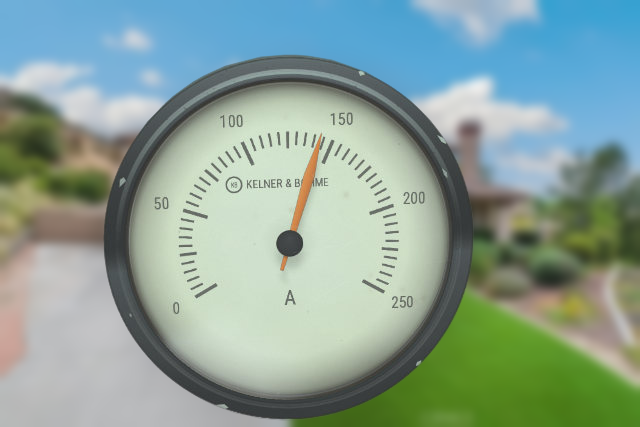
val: 142.5 A
